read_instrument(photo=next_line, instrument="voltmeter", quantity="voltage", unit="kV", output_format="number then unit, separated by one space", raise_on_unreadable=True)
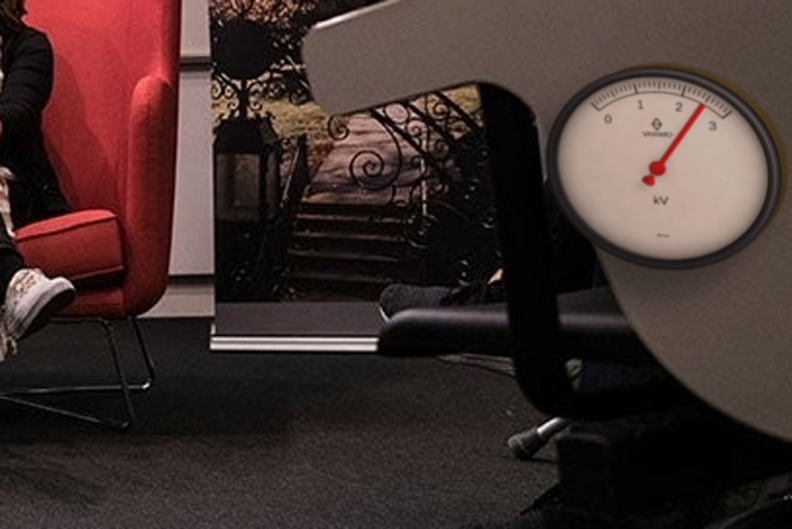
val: 2.5 kV
